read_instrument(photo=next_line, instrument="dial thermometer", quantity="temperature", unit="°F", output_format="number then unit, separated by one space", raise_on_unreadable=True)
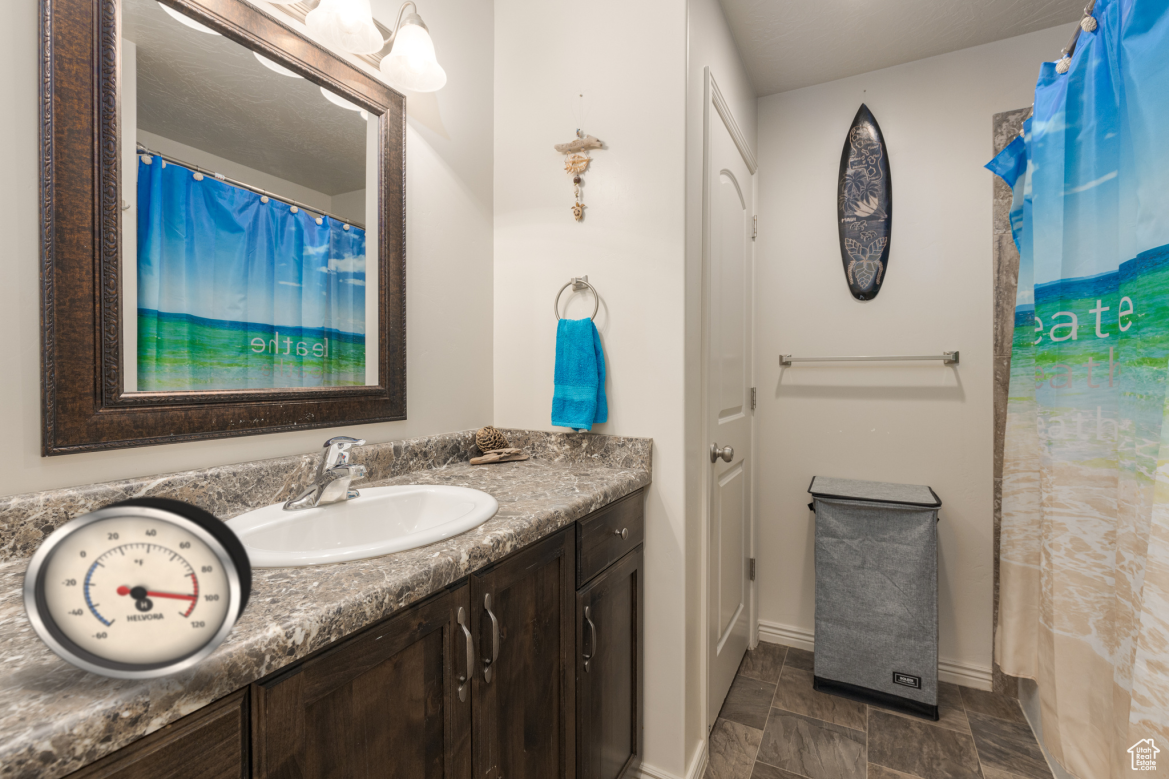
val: 100 °F
